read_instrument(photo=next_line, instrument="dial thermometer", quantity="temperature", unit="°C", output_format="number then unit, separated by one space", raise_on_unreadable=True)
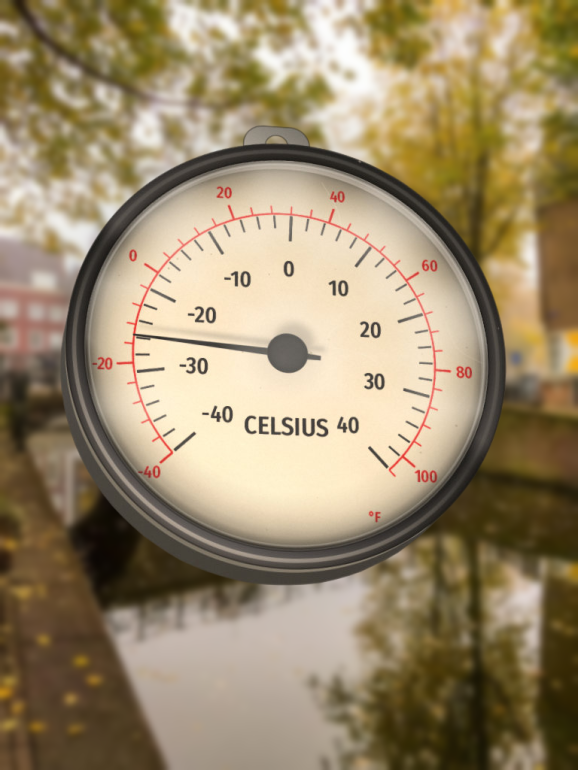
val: -26 °C
